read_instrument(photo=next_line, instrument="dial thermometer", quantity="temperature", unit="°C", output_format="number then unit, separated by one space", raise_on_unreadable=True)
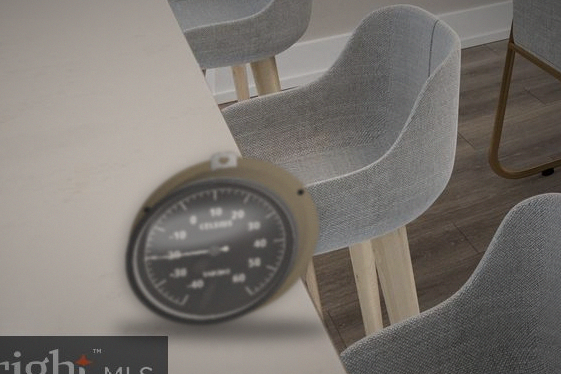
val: -20 °C
